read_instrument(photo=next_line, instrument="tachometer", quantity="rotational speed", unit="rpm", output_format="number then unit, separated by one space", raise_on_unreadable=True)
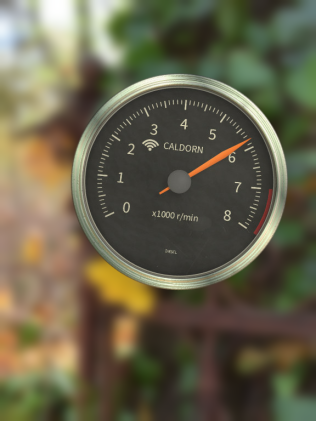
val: 5800 rpm
